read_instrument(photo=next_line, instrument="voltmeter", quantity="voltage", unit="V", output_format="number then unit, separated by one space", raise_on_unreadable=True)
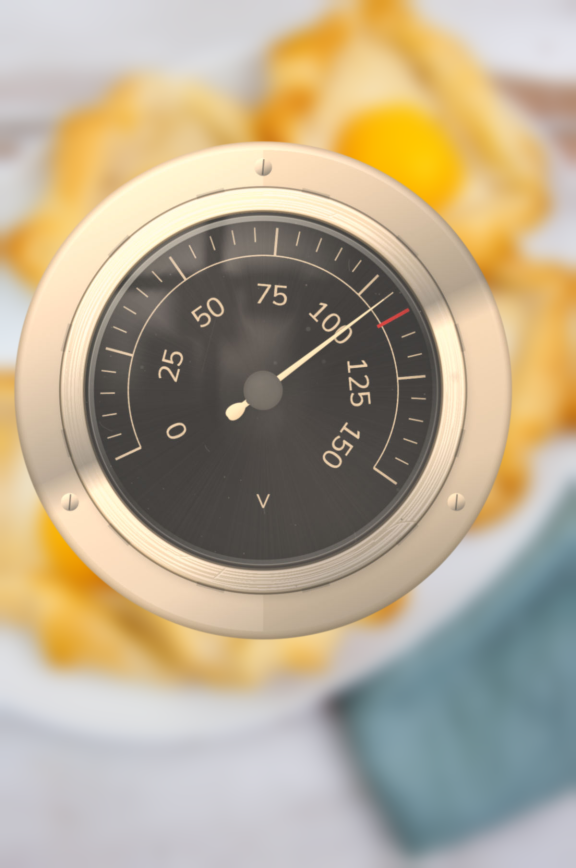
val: 105 V
